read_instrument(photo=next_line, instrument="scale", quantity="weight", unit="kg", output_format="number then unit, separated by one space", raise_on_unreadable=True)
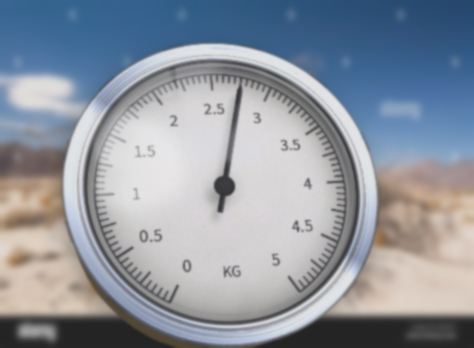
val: 2.75 kg
